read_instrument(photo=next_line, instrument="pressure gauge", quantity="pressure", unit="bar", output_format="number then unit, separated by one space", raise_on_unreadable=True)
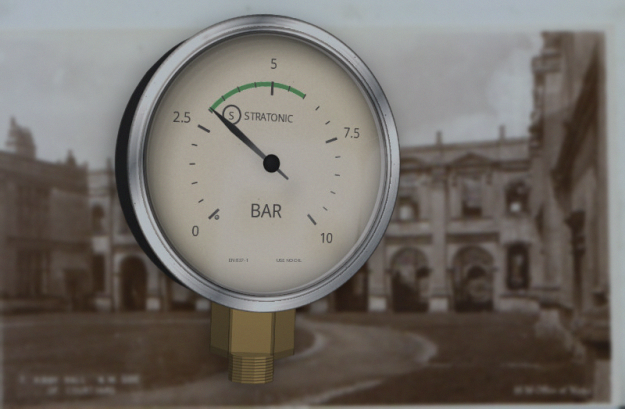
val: 3 bar
